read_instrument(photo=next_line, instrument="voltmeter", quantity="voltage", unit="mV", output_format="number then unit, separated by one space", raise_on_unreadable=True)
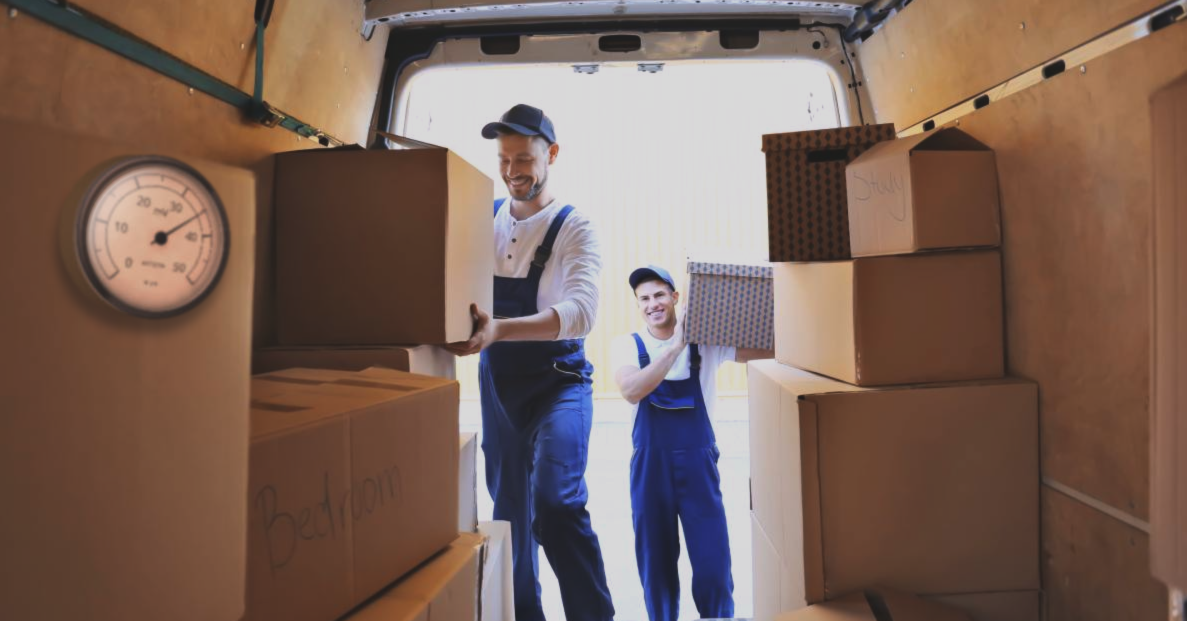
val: 35 mV
